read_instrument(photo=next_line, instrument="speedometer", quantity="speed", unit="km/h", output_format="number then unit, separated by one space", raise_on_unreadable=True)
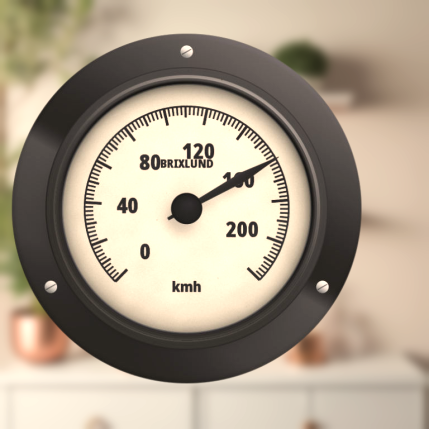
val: 160 km/h
